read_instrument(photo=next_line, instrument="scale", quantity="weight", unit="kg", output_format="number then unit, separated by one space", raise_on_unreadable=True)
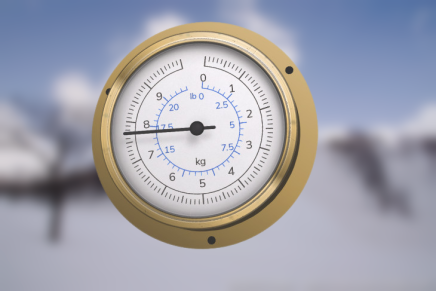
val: 7.7 kg
